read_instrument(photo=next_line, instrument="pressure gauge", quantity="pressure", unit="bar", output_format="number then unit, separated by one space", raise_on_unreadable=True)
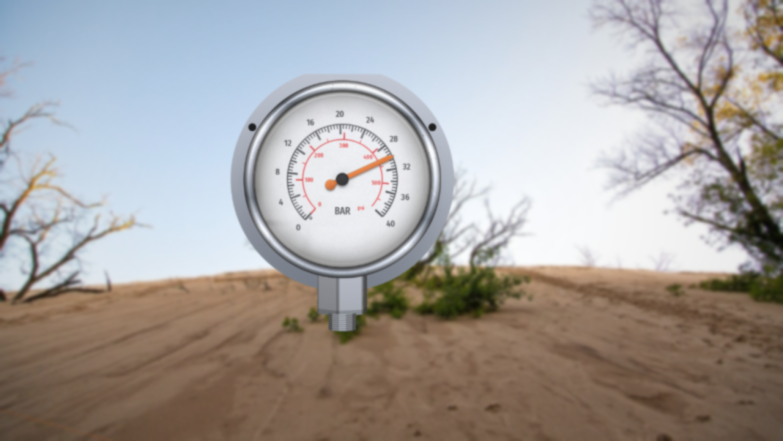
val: 30 bar
